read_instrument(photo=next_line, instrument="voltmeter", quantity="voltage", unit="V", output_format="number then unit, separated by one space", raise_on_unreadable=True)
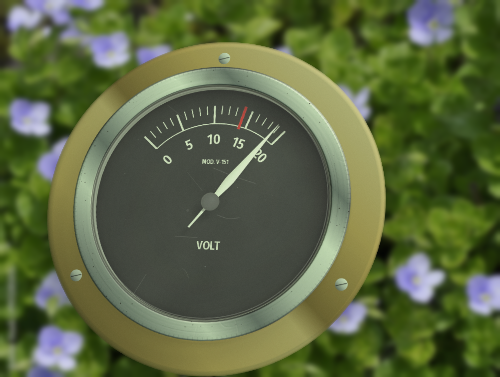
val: 19 V
